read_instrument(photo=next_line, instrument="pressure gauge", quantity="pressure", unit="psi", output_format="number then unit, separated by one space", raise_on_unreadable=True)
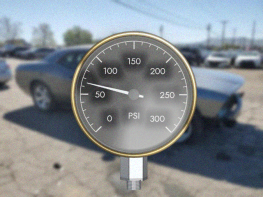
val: 65 psi
